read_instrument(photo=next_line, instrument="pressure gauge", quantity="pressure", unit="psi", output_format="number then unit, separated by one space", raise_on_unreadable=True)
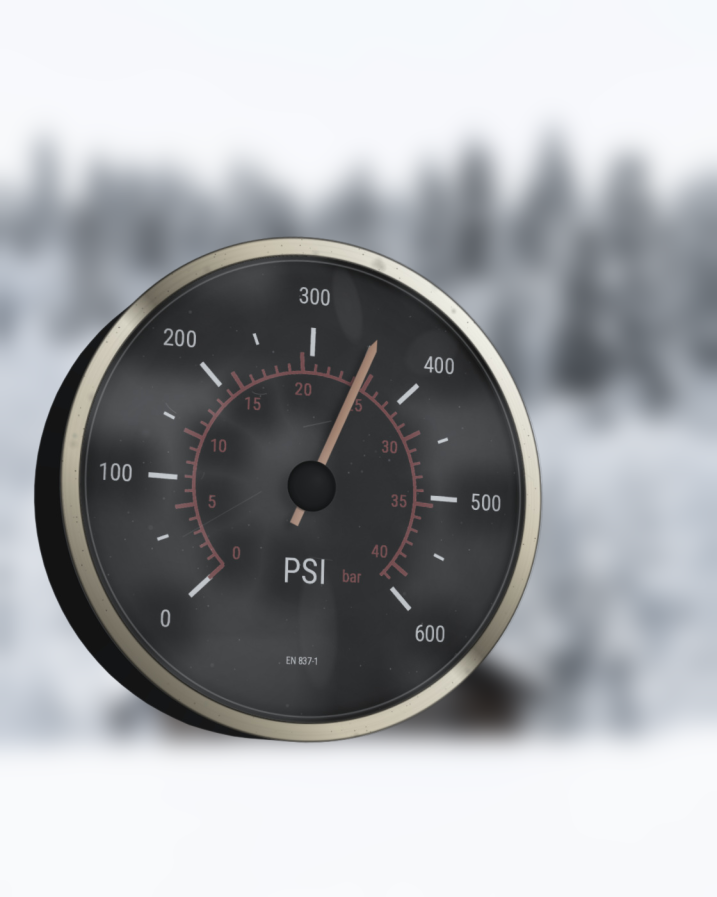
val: 350 psi
